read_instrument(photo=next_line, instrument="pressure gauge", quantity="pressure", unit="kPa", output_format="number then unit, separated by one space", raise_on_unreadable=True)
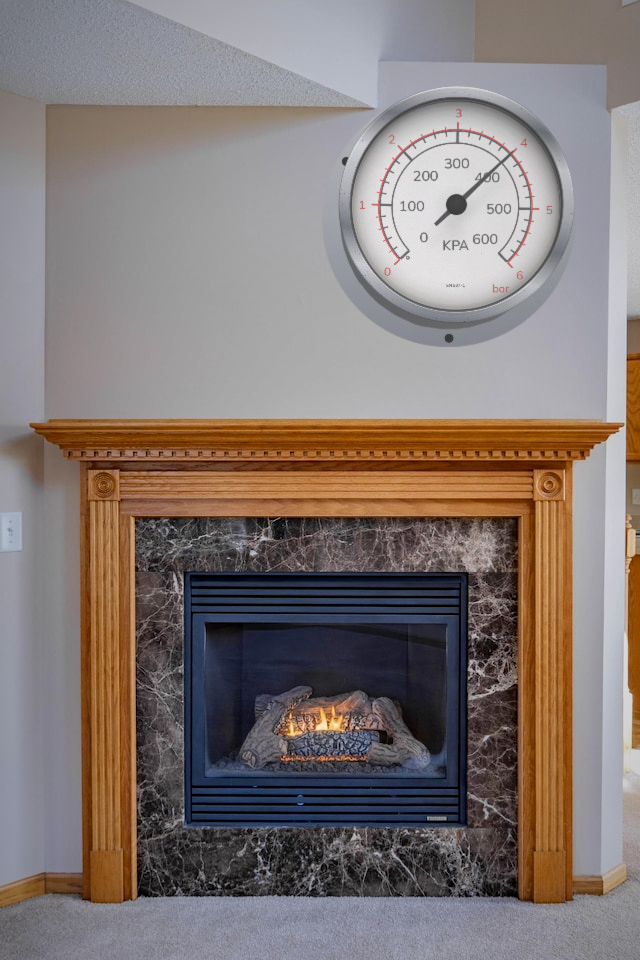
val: 400 kPa
